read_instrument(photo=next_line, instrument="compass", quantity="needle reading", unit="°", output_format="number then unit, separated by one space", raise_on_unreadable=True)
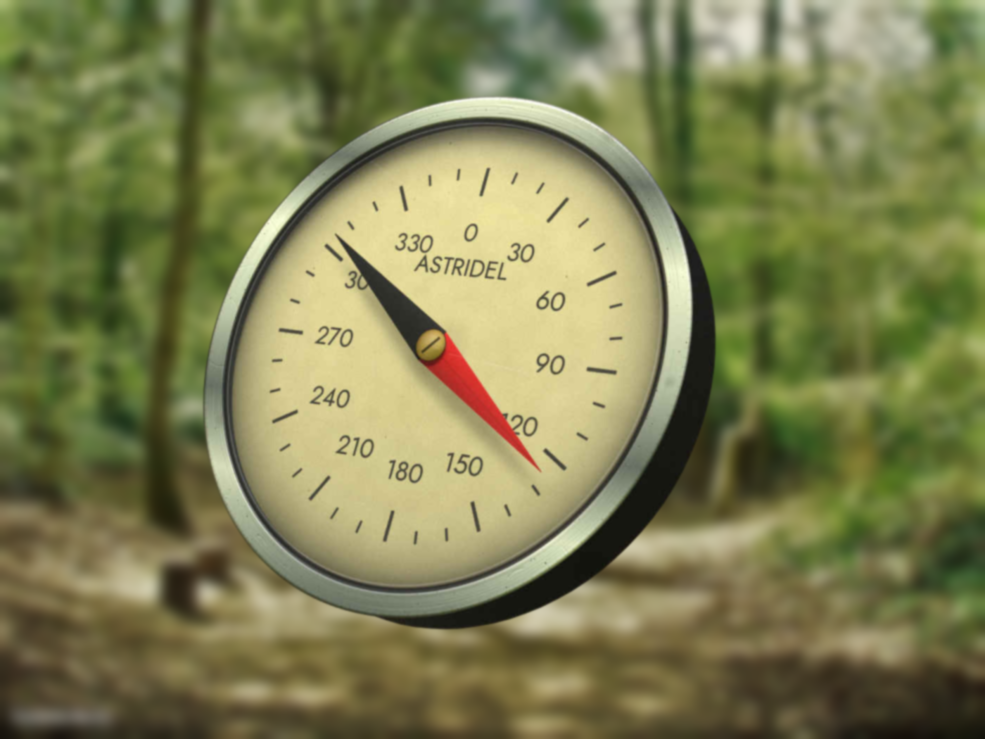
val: 125 °
